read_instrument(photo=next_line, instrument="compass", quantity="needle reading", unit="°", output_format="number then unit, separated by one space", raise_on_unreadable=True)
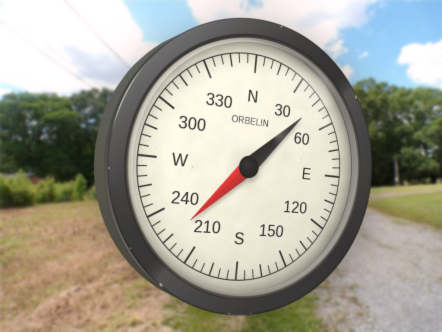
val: 225 °
